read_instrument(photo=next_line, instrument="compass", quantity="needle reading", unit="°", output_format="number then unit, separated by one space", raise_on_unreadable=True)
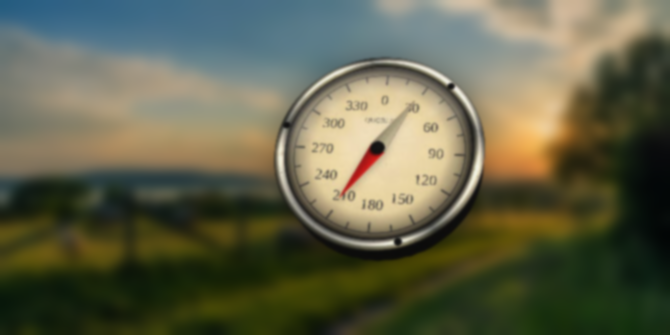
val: 210 °
